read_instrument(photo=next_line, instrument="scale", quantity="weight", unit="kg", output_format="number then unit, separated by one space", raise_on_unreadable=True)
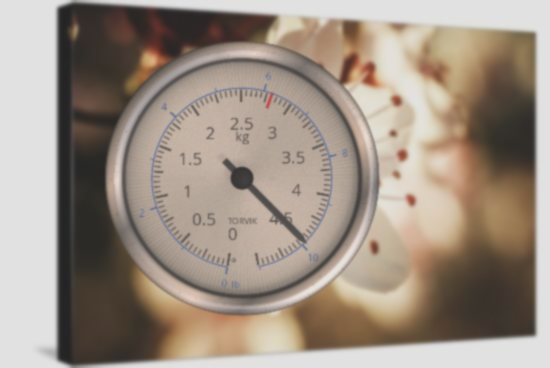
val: 4.5 kg
